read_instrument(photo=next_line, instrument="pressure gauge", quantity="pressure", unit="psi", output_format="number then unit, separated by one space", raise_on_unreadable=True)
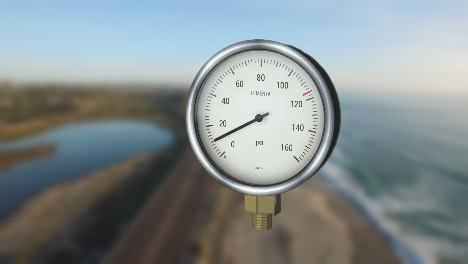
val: 10 psi
